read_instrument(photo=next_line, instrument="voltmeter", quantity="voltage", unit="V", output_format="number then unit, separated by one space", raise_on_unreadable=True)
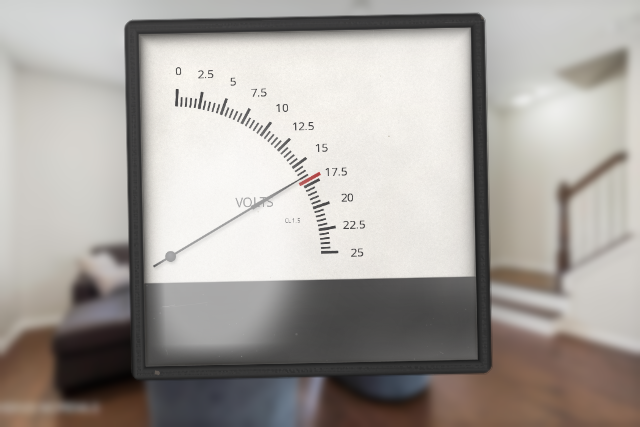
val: 16.5 V
